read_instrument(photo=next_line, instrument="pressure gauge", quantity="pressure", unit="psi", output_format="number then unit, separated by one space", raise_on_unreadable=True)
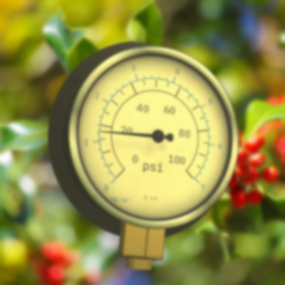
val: 17.5 psi
